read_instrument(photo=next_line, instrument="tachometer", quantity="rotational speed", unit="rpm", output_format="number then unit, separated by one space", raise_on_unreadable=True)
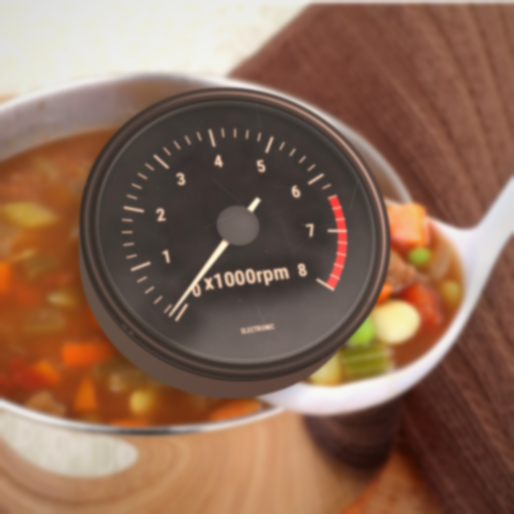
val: 100 rpm
